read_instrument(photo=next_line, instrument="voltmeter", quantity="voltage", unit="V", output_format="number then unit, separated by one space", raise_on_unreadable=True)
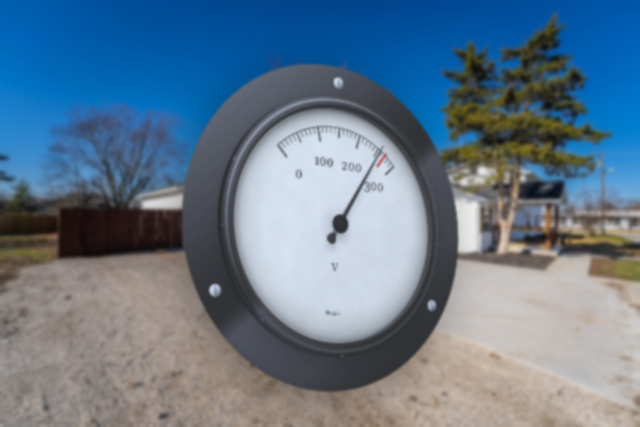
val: 250 V
